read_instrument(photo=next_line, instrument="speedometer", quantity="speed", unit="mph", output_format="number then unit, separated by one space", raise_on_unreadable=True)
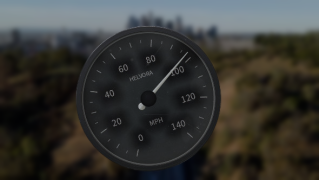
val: 97.5 mph
